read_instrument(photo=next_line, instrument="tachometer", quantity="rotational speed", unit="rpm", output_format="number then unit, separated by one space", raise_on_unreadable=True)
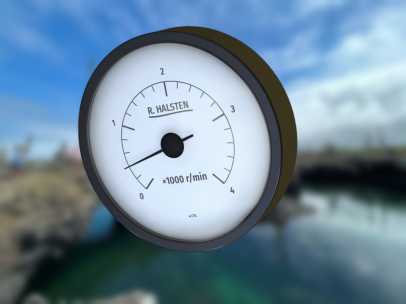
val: 400 rpm
